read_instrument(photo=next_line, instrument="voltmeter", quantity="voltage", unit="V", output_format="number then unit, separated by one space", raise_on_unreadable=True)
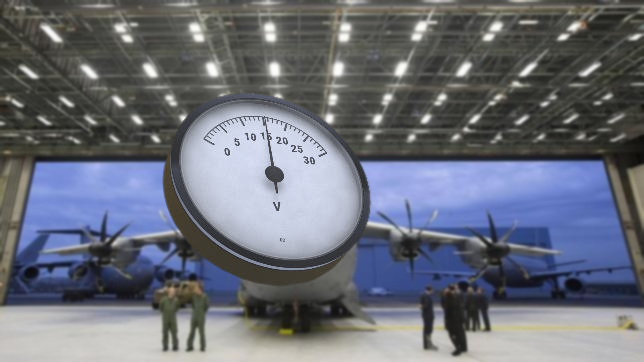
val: 15 V
